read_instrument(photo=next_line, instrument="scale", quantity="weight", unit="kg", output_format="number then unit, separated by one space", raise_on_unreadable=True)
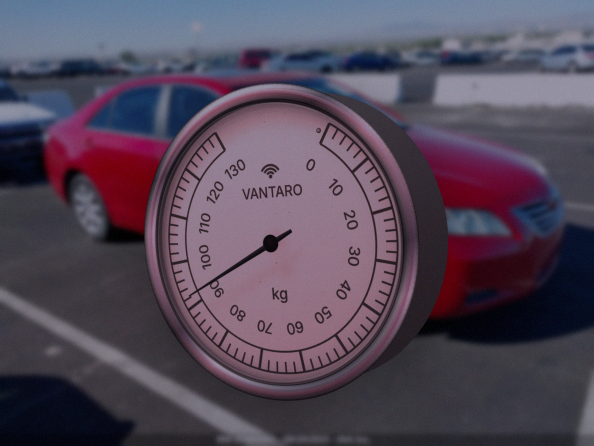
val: 92 kg
